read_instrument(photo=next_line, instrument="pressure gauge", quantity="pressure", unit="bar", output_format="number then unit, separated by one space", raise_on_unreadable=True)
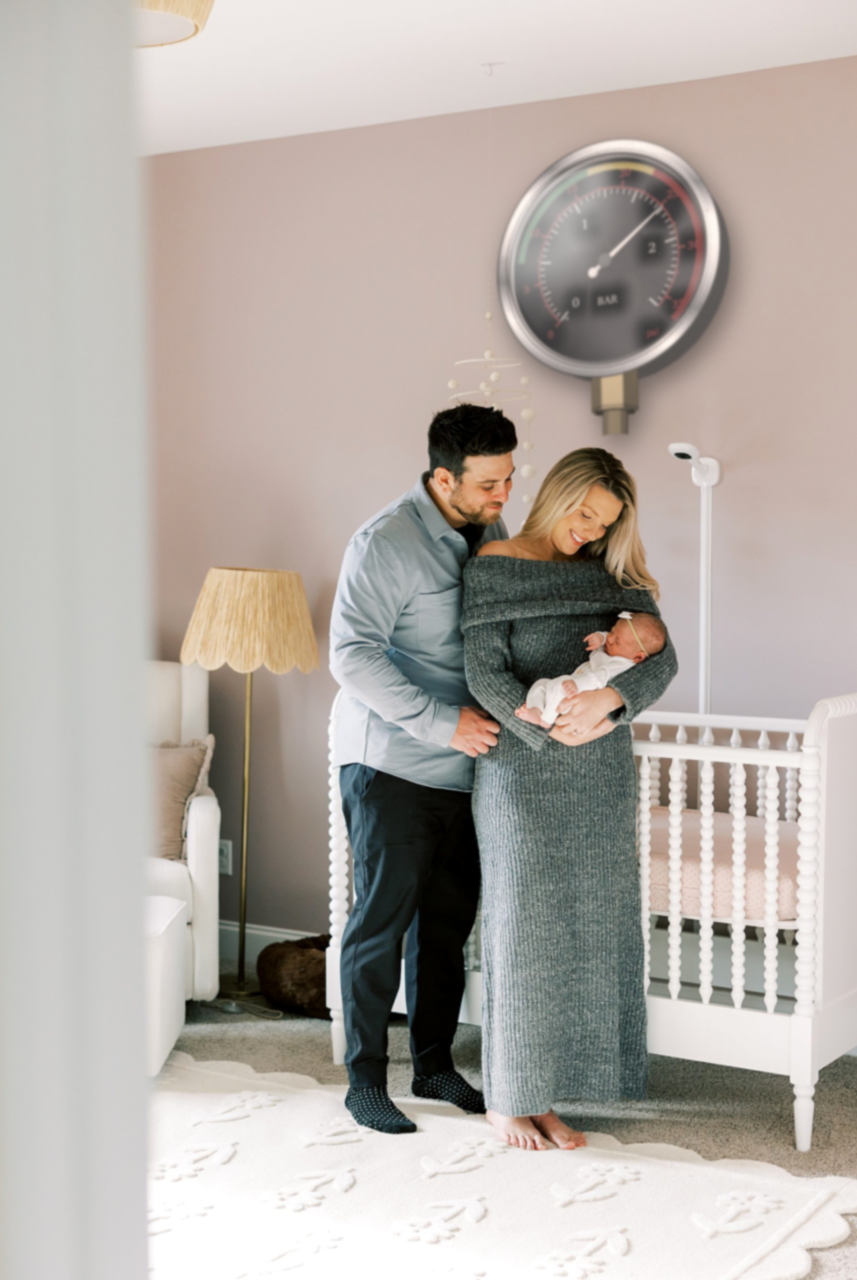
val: 1.75 bar
